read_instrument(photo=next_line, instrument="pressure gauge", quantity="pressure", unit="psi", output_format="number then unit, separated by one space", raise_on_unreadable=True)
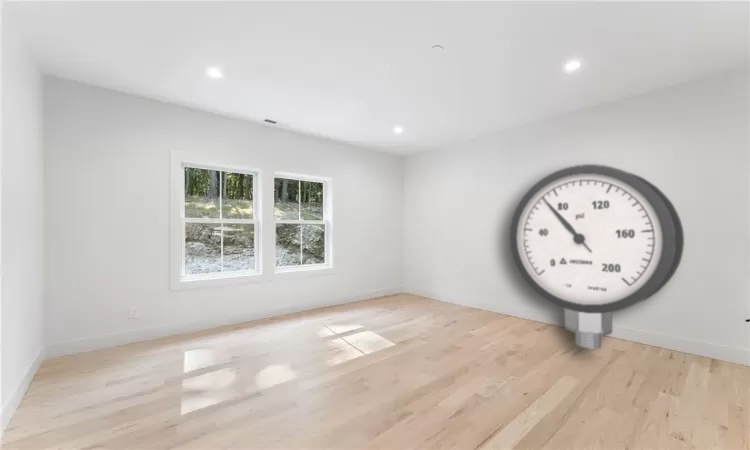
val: 70 psi
